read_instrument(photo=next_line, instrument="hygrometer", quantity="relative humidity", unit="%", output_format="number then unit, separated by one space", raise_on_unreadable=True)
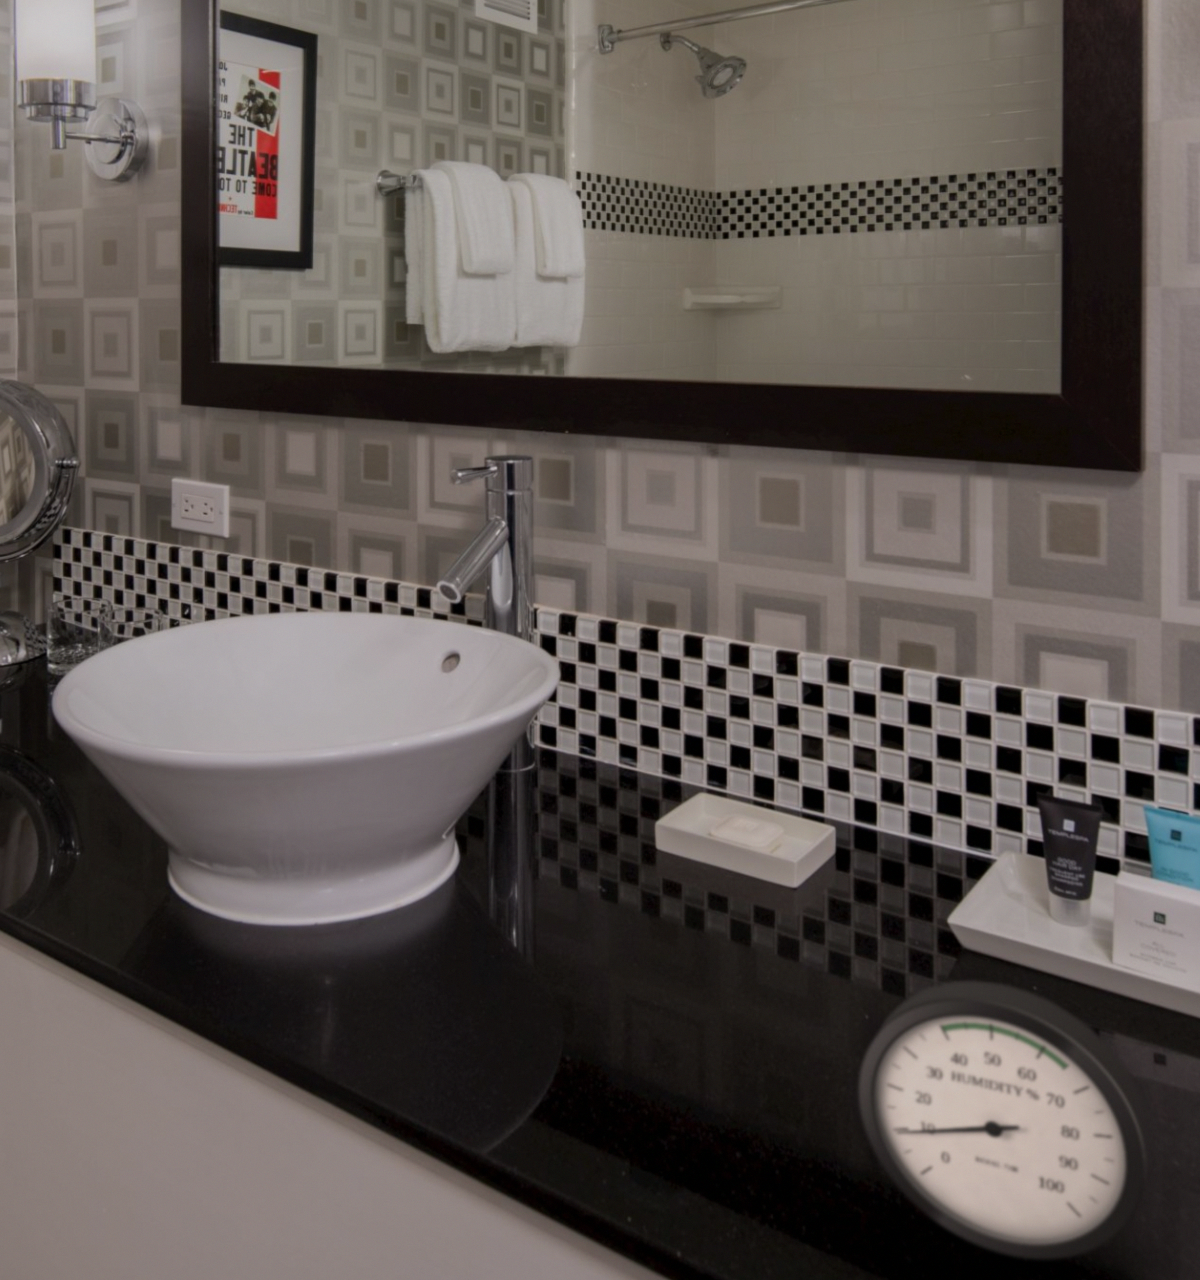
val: 10 %
